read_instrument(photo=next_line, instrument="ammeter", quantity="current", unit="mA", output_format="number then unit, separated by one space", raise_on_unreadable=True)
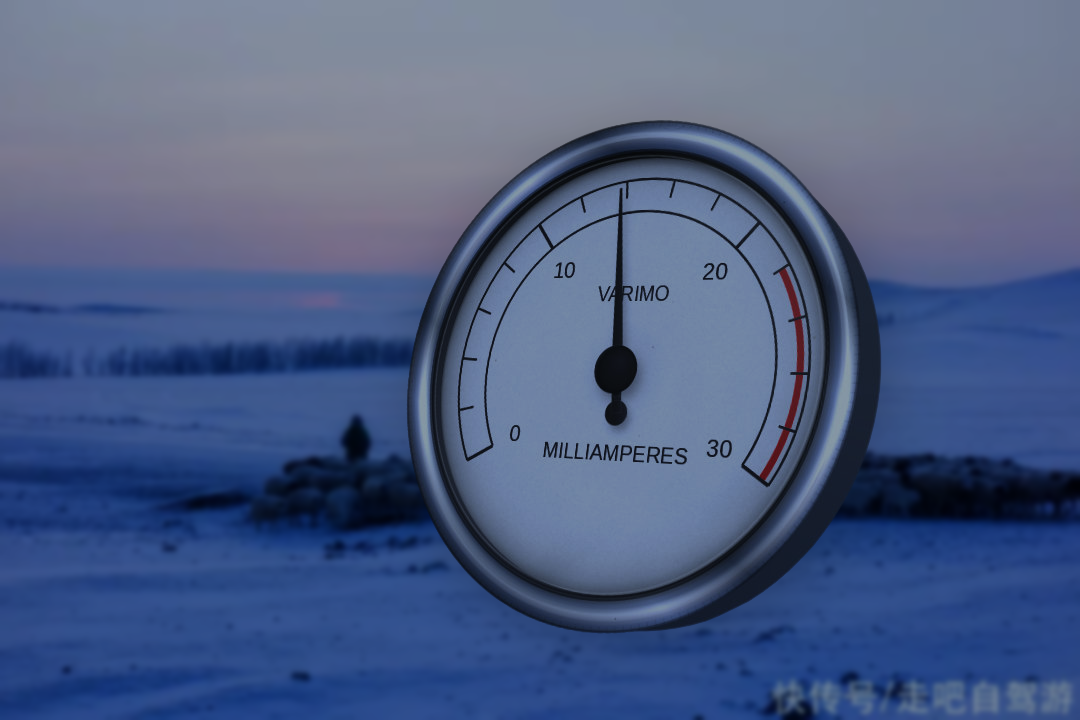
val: 14 mA
